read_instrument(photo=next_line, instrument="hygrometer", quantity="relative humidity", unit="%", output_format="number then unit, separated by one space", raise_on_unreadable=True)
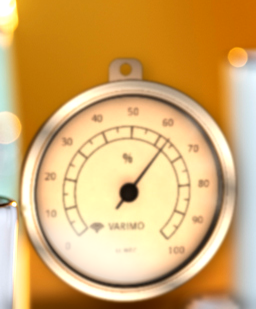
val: 62.5 %
